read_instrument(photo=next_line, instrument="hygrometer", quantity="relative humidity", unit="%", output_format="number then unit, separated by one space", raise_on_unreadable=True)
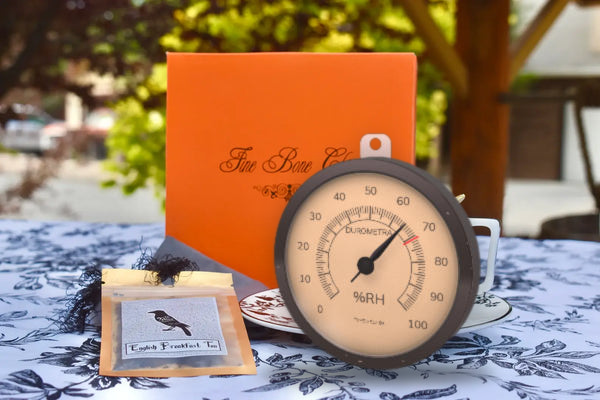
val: 65 %
